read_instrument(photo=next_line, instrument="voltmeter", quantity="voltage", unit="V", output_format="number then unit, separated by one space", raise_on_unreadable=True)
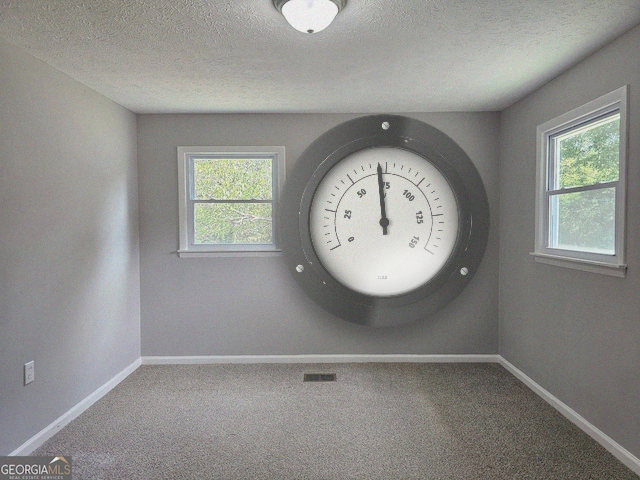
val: 70 V
